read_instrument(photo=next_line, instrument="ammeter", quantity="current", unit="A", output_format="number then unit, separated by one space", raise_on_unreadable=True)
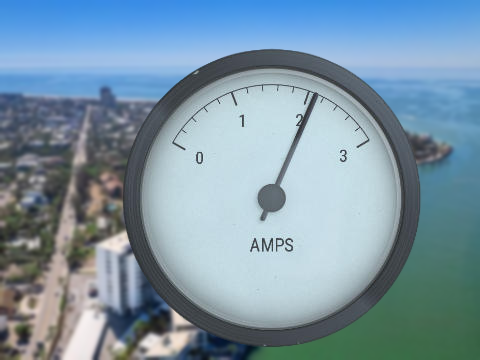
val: 2.1 A
